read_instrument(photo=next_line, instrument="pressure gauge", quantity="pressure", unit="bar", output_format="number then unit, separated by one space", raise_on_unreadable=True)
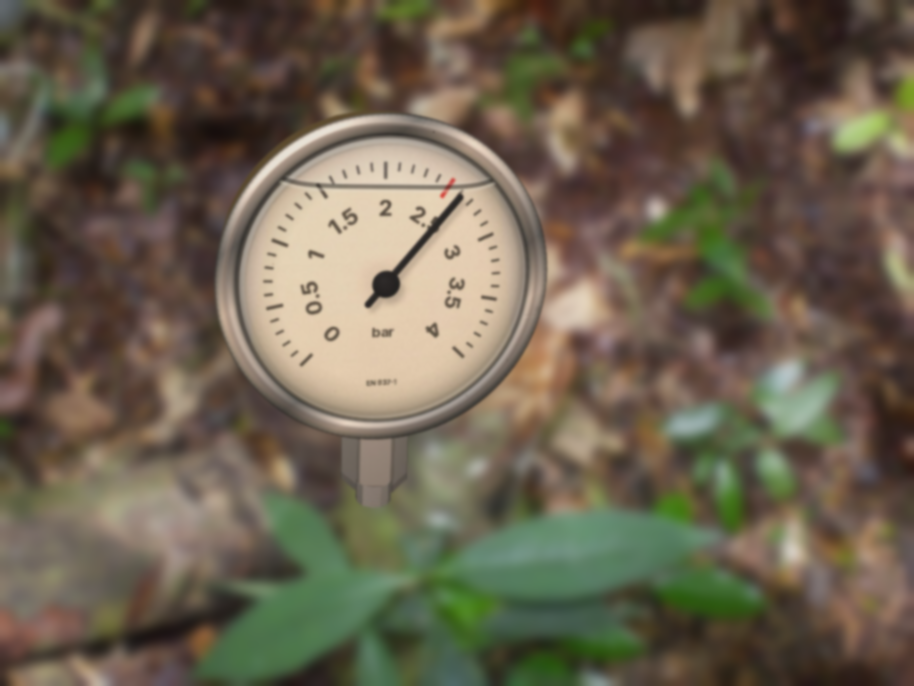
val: 2.6 bar
